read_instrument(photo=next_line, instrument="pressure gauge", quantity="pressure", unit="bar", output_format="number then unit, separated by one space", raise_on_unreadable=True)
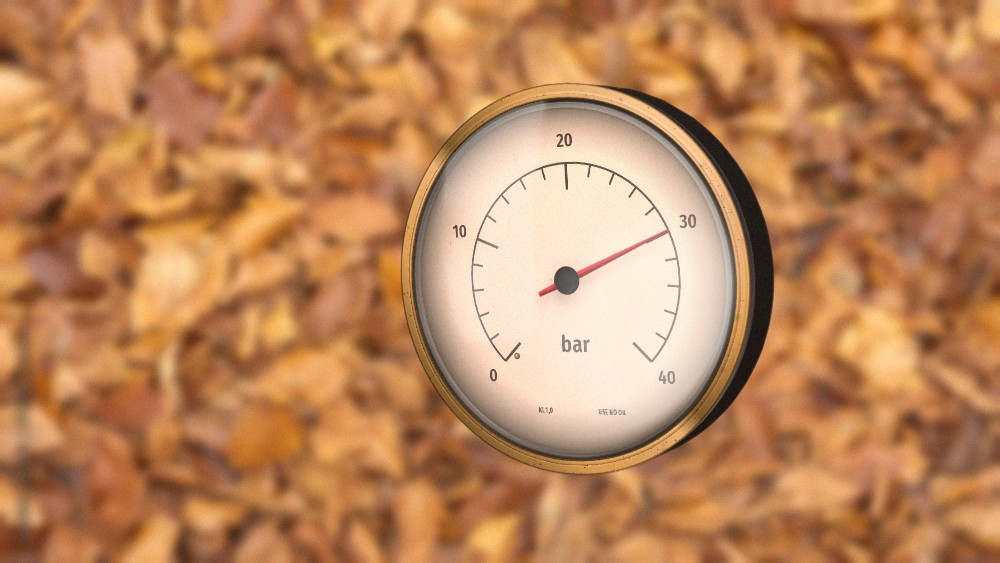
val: 30 bar
